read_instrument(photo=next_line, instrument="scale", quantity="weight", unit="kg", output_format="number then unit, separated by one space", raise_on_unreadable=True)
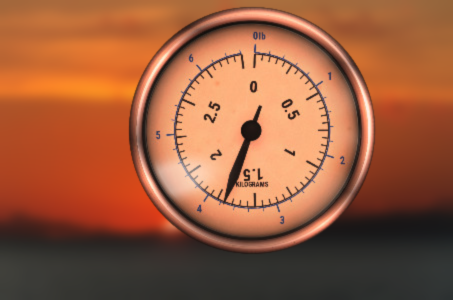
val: 1.7 kg
